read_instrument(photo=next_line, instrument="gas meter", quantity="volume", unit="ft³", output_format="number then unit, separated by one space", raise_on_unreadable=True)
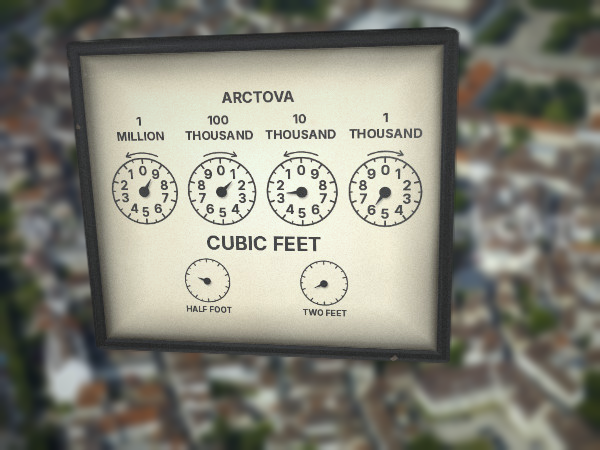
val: 912600 ft³
